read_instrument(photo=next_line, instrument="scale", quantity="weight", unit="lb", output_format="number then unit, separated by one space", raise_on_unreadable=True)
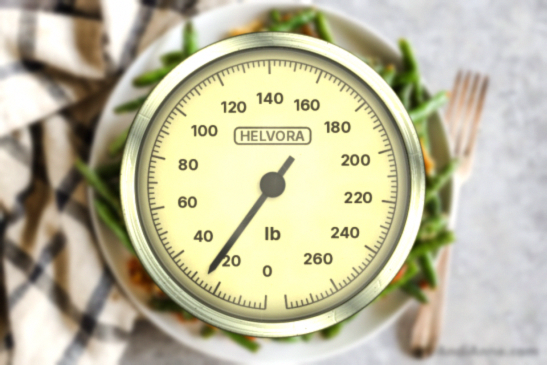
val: 26 lb
